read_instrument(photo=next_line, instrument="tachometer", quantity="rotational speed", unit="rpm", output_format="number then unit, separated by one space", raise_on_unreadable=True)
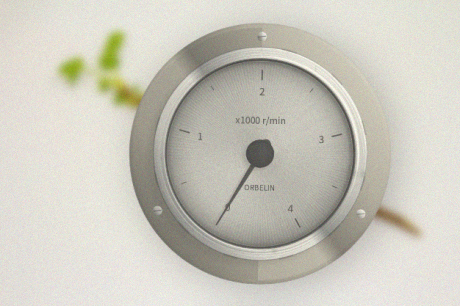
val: 0 rpm
